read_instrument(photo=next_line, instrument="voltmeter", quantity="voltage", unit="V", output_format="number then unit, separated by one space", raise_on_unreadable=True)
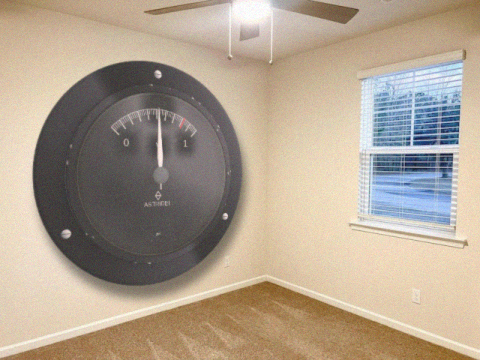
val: 0.5 V
